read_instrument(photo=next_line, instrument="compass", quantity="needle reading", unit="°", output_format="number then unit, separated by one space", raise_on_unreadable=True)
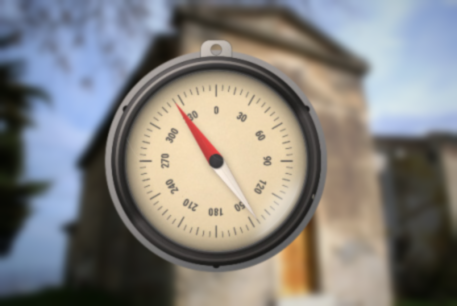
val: 325 °
